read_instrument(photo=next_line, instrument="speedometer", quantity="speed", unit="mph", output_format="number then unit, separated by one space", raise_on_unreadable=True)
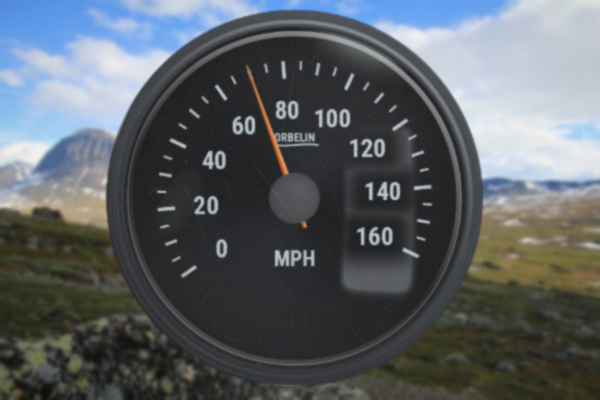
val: 70 mph
